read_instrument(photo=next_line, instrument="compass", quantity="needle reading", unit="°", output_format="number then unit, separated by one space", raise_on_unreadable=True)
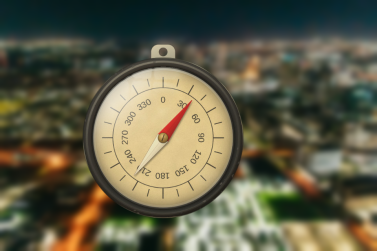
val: 37.5 °
